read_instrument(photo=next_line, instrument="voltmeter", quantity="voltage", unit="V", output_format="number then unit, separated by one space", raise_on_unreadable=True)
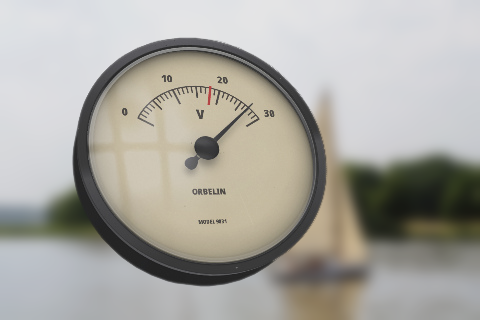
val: 27 V
